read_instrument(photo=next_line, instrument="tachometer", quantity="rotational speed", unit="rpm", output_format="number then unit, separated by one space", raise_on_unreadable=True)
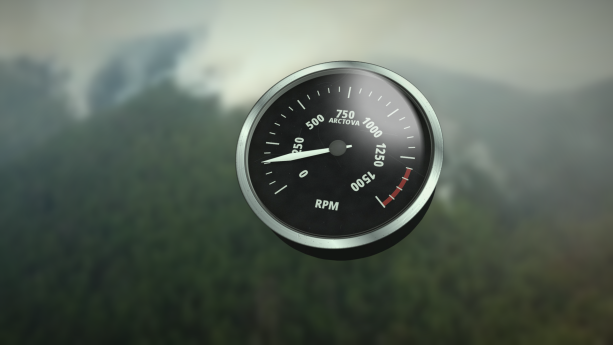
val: 150 rpm
